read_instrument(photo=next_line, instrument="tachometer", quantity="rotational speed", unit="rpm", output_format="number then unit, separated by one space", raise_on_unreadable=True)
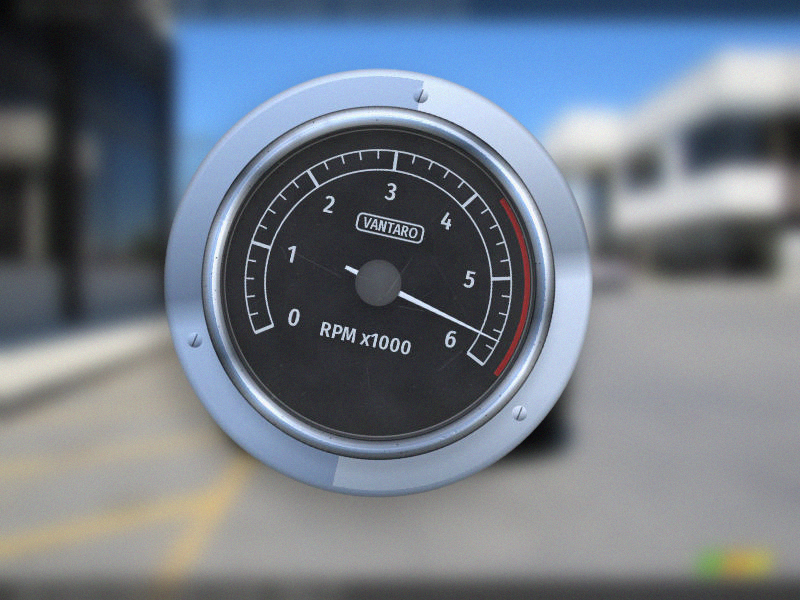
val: 5700 rpm
